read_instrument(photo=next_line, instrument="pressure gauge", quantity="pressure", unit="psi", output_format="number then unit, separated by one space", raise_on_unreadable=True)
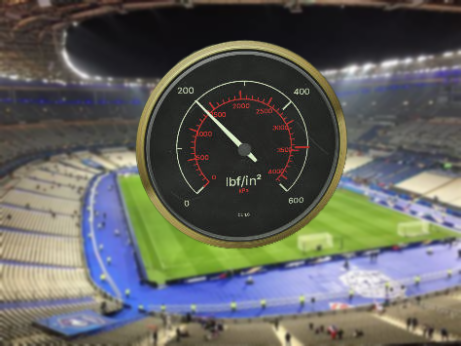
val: 200 psi
